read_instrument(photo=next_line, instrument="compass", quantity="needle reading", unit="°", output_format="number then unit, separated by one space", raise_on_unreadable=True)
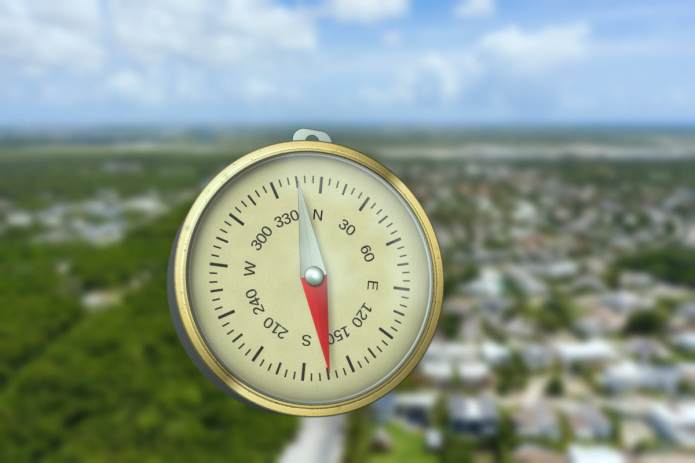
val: 165 °
